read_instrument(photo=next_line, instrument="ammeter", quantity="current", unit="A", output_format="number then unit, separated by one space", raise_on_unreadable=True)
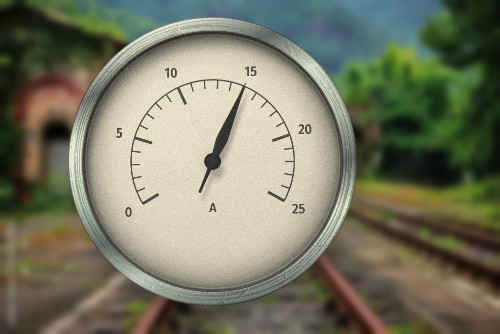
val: 15 A
